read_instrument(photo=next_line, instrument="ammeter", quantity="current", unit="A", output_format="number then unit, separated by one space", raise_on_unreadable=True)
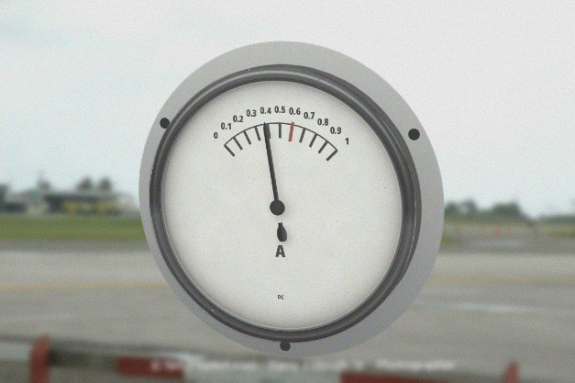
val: 0.4 A
